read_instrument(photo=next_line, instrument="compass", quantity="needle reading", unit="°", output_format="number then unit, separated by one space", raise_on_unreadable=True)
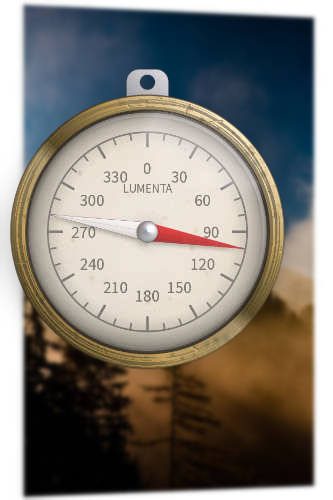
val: 100 °
